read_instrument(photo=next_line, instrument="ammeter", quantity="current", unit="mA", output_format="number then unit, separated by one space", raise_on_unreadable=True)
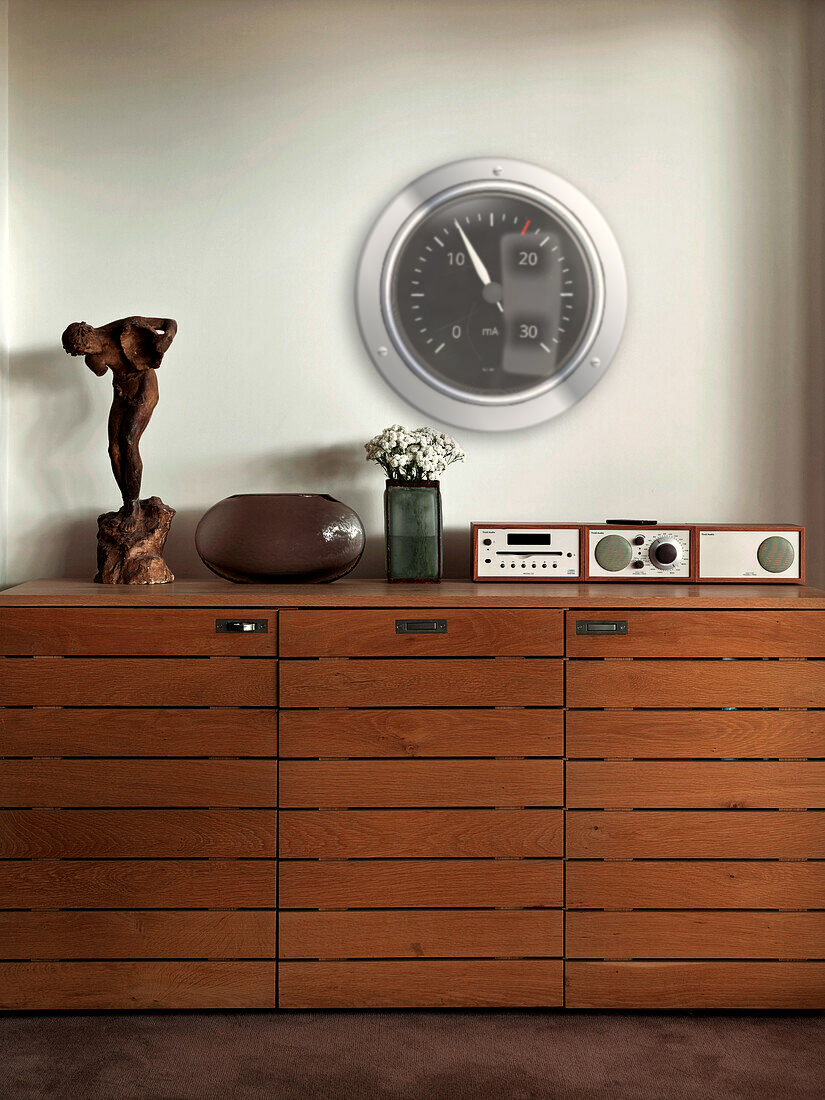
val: 12 mA
